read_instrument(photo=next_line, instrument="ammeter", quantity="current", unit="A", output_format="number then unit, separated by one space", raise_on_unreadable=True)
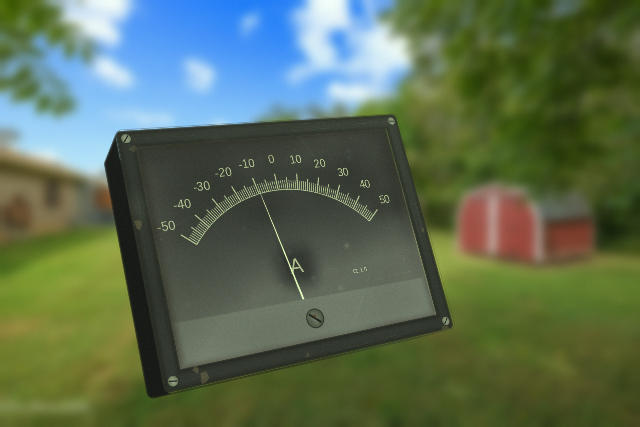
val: -10 A
